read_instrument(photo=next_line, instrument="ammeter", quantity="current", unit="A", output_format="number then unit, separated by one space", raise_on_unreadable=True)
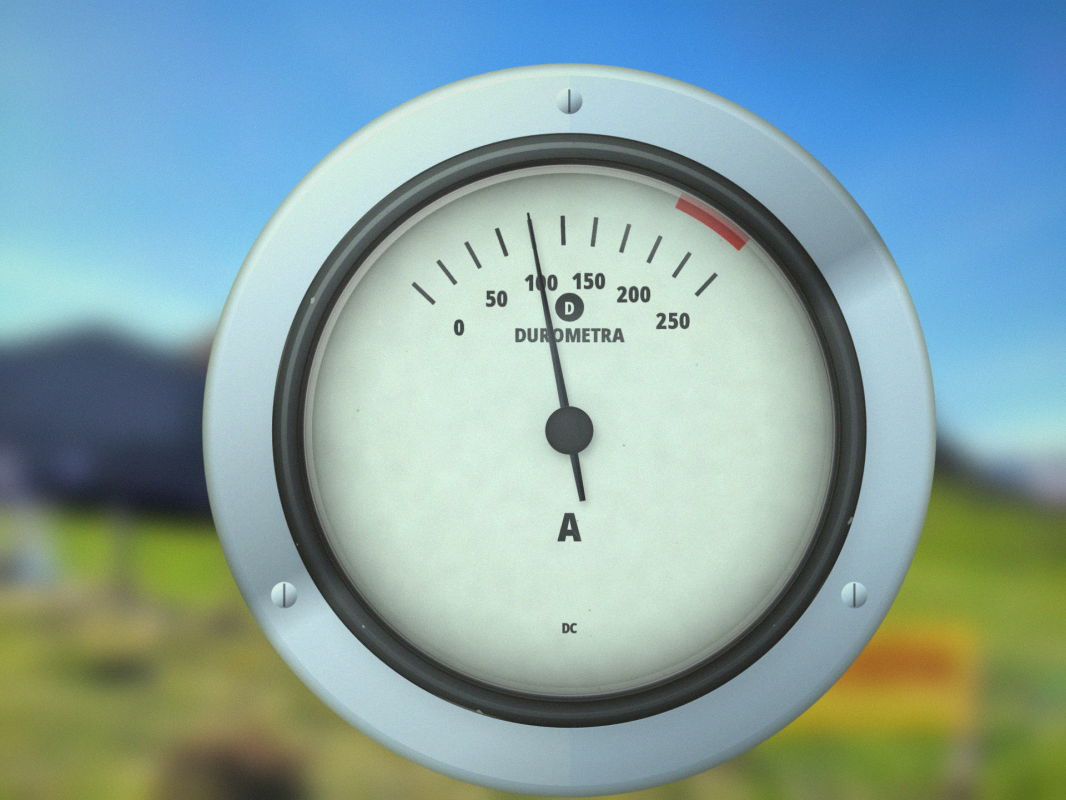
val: 100 A
